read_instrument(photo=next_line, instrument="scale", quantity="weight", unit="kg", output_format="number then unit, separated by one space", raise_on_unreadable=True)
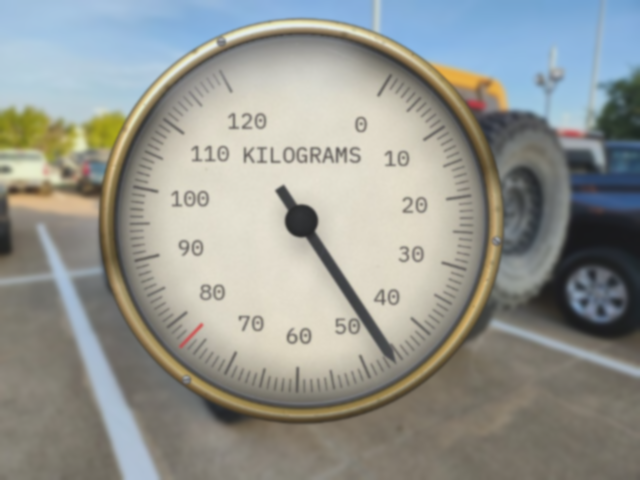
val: 46 kg
